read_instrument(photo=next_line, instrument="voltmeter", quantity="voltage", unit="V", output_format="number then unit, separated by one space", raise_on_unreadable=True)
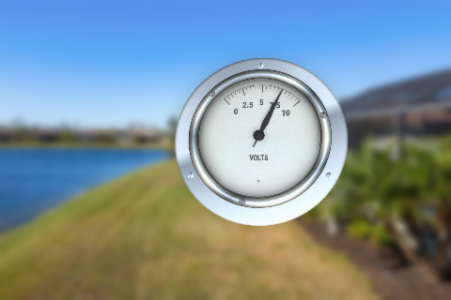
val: 7.5 V
